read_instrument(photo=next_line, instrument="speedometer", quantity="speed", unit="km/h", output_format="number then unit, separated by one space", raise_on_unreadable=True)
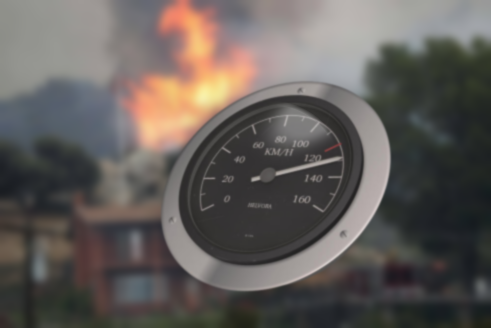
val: 130 km/h
